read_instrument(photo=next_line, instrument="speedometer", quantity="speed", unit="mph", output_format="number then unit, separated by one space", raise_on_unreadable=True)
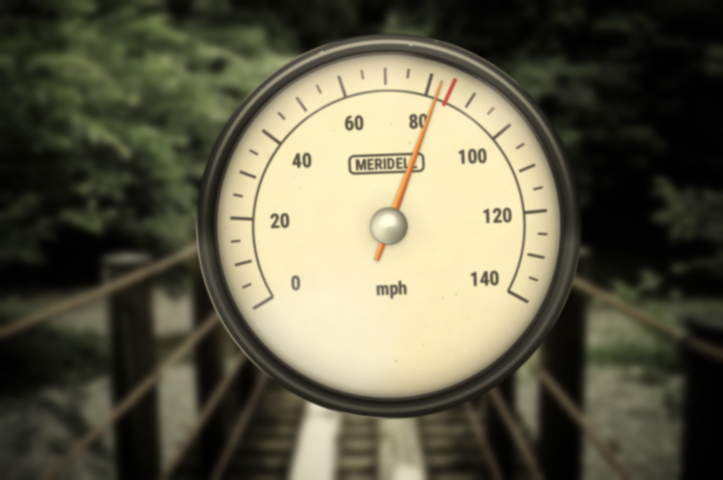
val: 82.5 mph
